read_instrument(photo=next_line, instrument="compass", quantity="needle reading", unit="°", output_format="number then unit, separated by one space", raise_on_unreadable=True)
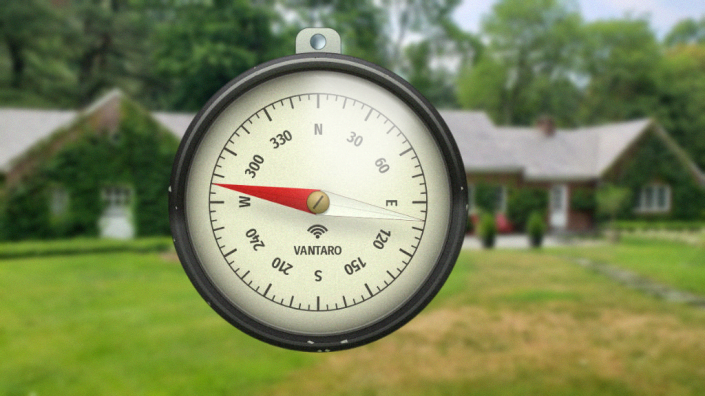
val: 280 °
